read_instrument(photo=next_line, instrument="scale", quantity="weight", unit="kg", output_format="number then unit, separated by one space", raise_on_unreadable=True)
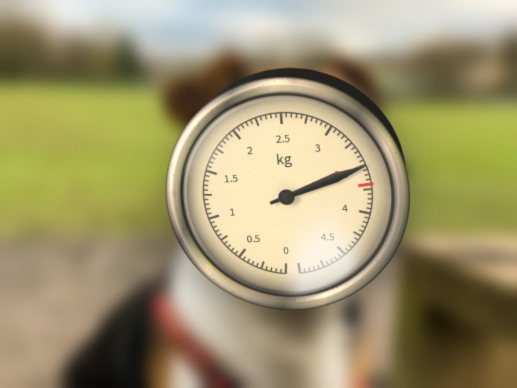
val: 3.5 kg
